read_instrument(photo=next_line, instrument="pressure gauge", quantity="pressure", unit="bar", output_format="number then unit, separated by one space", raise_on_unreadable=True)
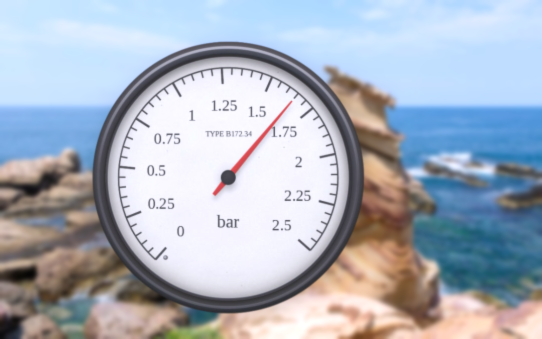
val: 1.65 bar
